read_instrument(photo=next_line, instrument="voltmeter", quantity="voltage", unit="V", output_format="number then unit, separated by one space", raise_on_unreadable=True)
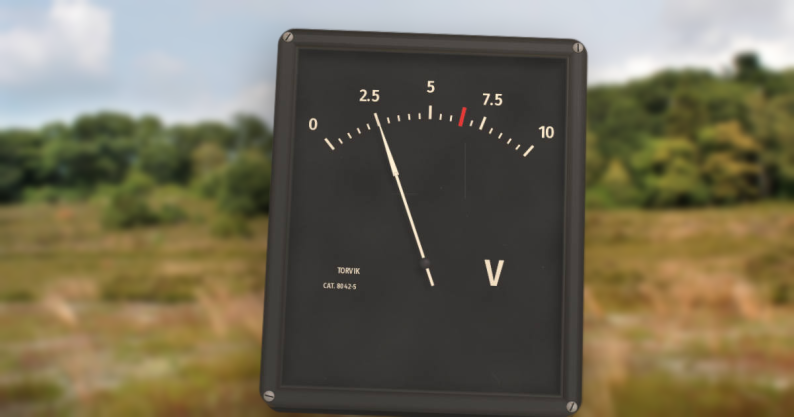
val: 2.5 V
